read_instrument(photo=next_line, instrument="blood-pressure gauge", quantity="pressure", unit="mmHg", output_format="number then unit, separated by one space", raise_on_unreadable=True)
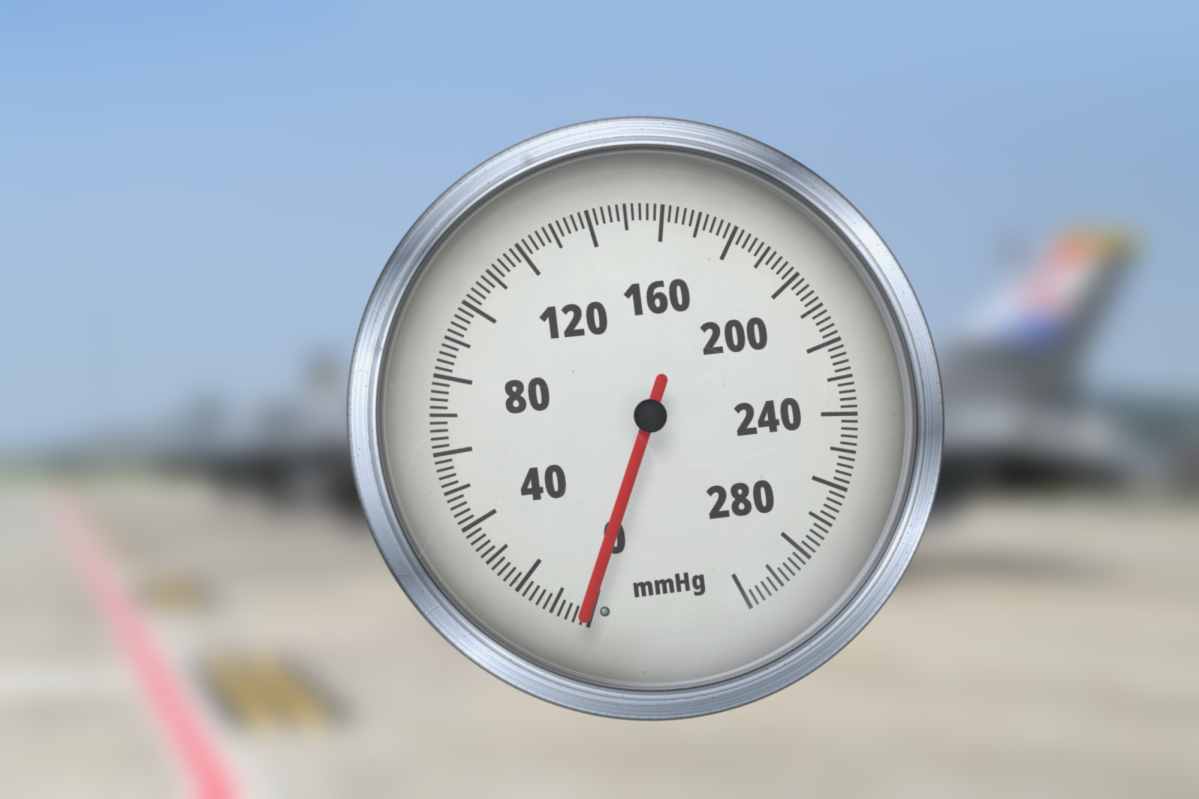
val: 2 mmHg
